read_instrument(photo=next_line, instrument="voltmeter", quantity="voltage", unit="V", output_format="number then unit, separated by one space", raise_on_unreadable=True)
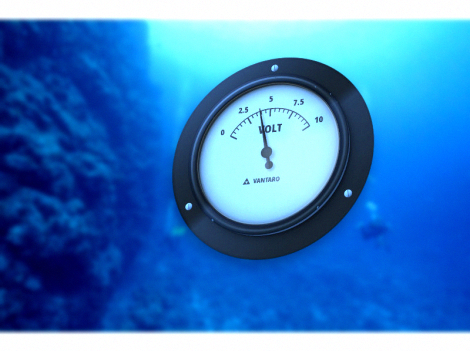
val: 4 V
